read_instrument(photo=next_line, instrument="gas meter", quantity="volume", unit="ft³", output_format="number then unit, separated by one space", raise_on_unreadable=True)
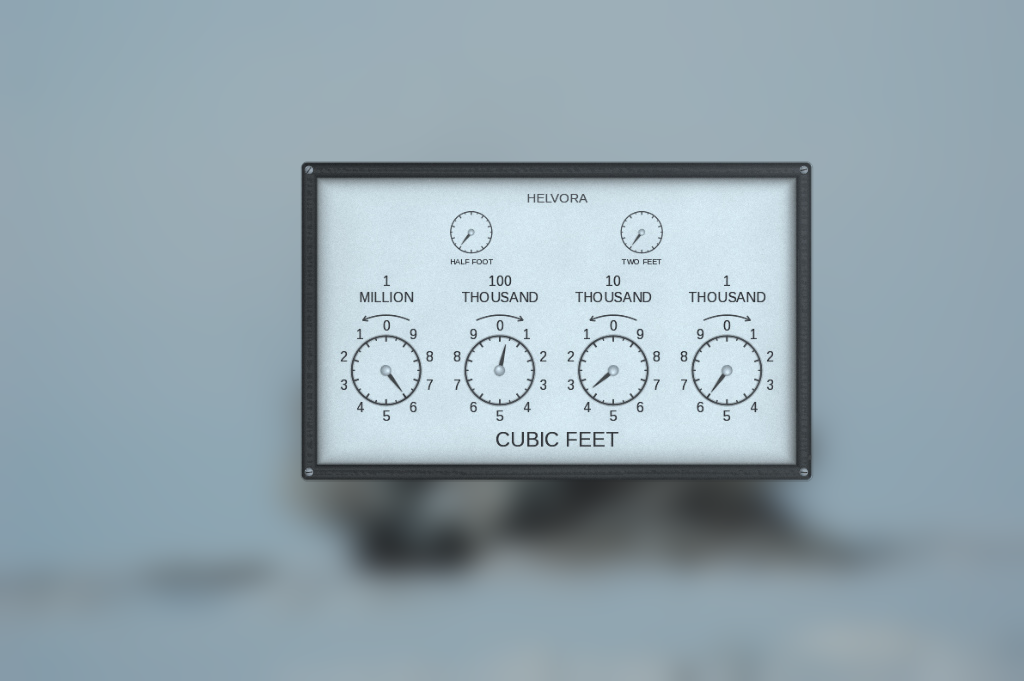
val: 603600 ft³
